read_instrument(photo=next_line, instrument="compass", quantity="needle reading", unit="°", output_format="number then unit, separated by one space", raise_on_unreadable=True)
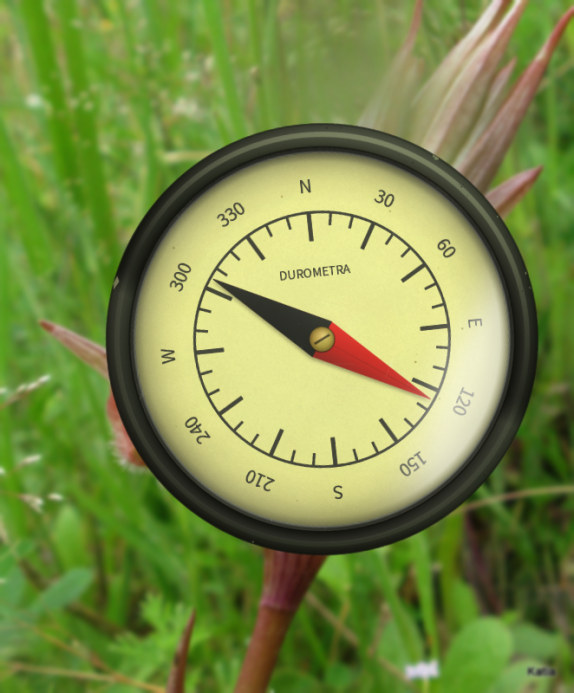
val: 125 °
